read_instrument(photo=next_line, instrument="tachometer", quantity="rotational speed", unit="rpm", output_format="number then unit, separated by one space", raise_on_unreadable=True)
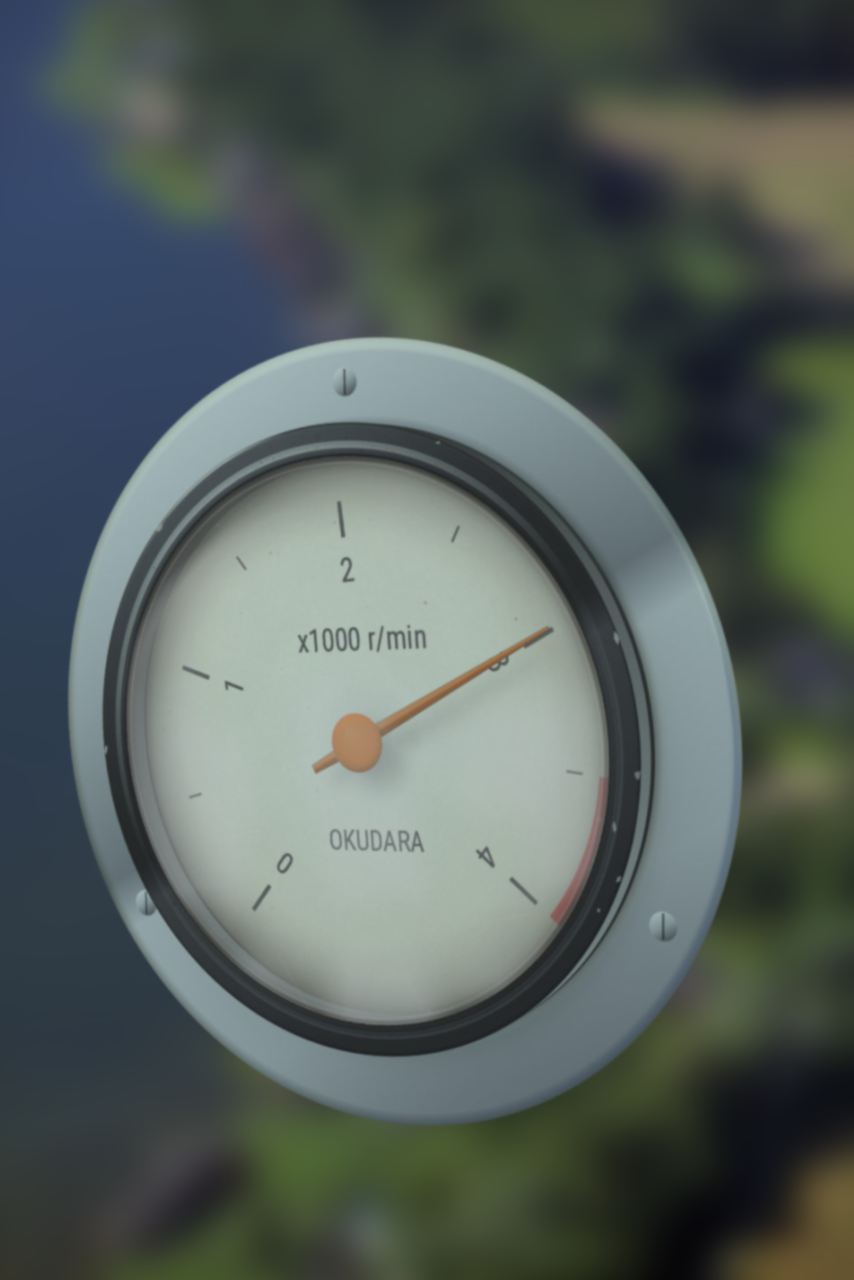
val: 3000 rpm
